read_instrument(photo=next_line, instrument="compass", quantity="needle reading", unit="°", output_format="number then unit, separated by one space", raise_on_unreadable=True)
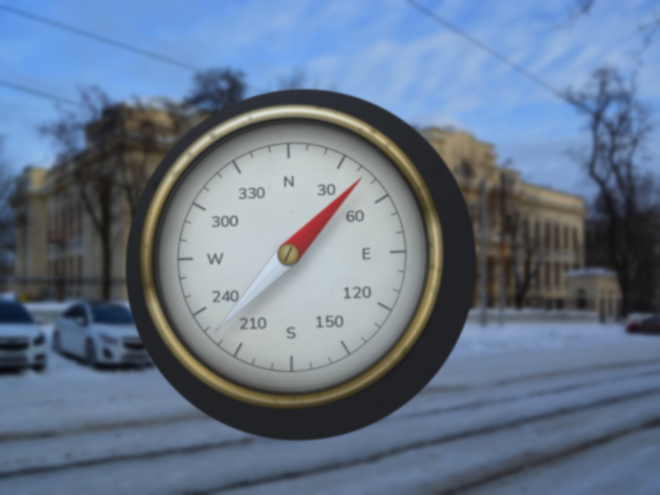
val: 45 °
